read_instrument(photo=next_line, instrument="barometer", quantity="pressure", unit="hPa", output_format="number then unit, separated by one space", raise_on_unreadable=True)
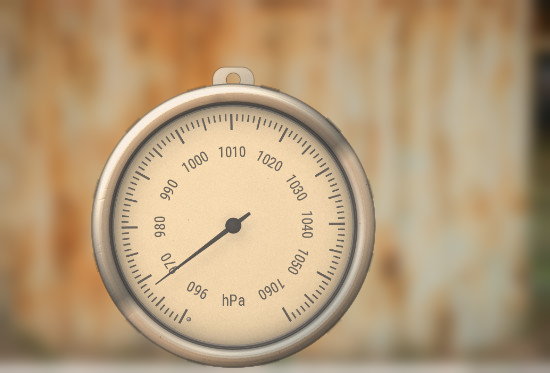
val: 968 hPa
